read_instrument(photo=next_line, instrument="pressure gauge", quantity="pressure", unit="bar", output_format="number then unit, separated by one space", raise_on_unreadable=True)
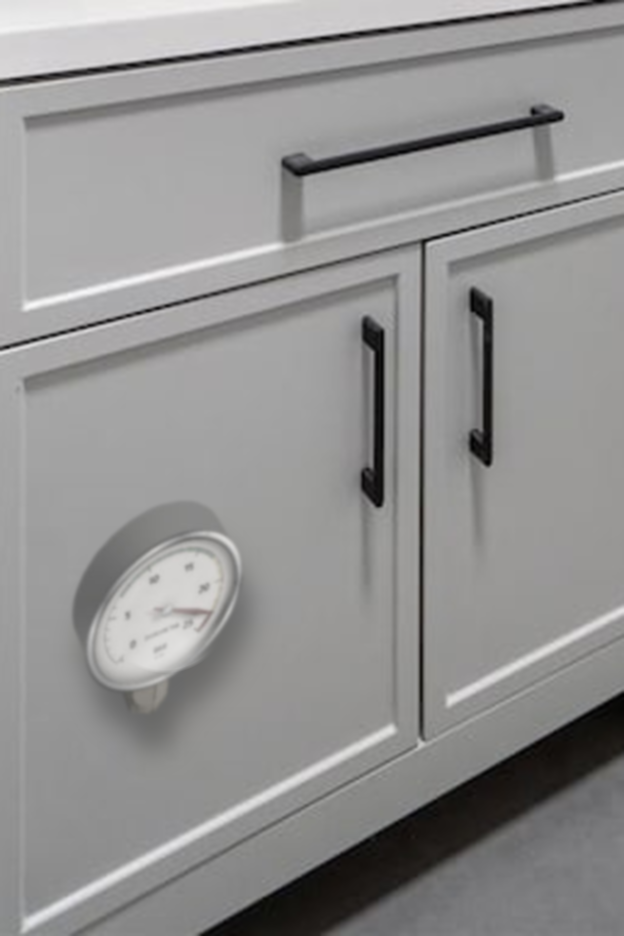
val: 23 bar
